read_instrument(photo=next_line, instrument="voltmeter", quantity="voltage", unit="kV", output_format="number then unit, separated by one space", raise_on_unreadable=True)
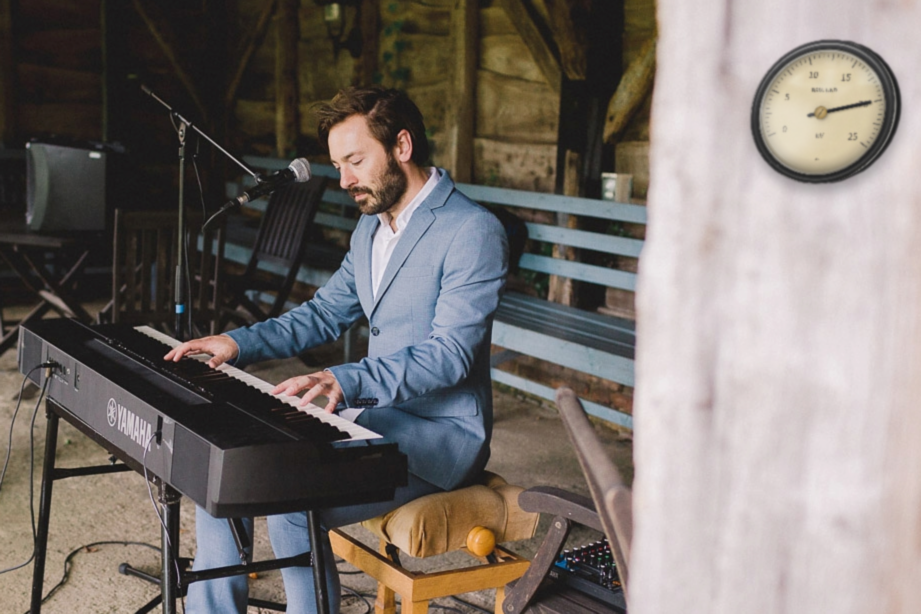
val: 20 kV
